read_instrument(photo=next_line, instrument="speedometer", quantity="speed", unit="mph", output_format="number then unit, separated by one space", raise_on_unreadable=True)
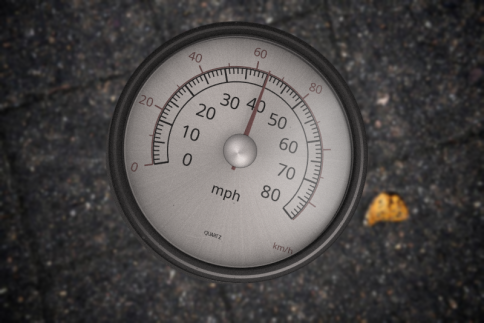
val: 40 mph
